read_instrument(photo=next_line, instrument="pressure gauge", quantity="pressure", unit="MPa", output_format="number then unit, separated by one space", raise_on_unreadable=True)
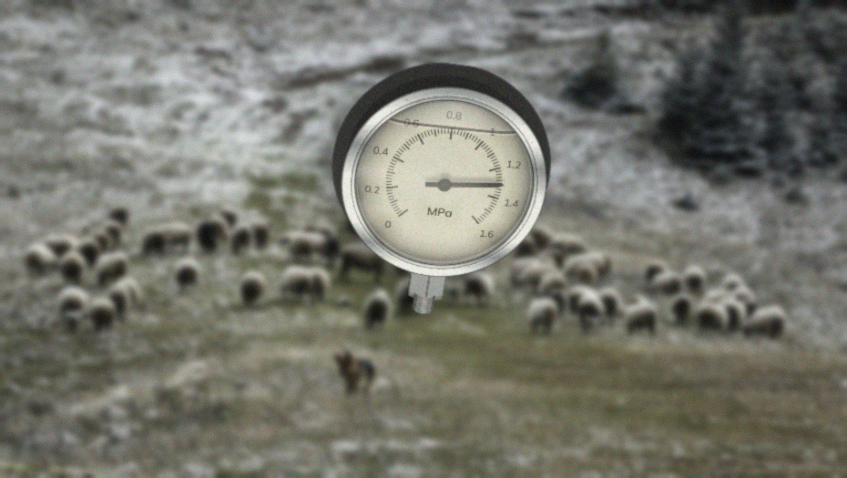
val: 1.3 MPa
